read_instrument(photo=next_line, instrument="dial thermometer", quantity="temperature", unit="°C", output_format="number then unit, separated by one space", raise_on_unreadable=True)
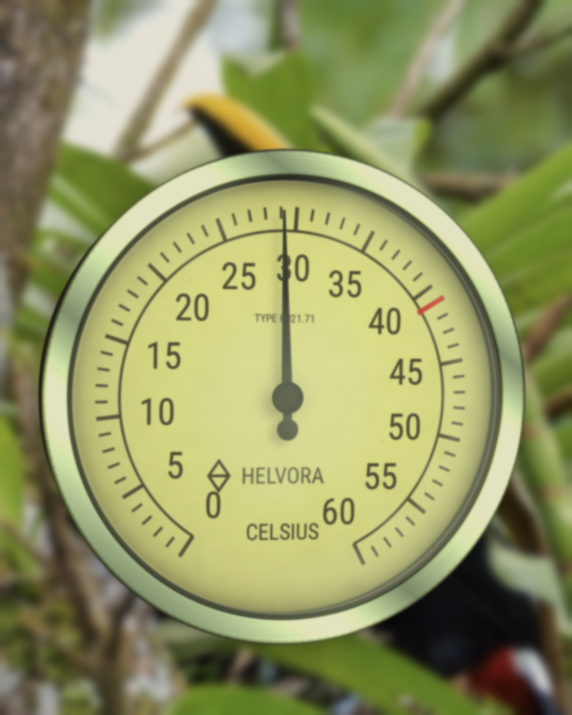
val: 29 °C
